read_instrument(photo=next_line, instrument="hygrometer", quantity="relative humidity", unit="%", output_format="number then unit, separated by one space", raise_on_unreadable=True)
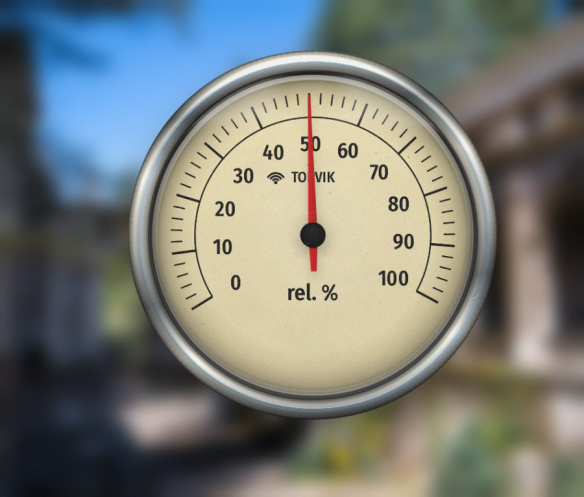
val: 50 %
